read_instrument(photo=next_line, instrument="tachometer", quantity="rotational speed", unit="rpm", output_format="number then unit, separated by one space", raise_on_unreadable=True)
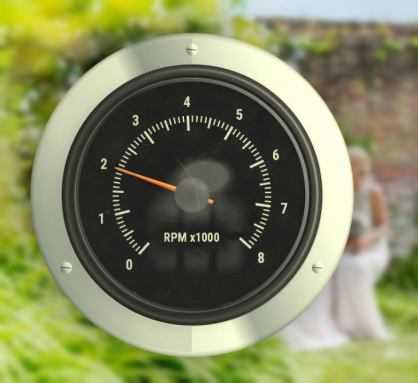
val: 2000 rpm
